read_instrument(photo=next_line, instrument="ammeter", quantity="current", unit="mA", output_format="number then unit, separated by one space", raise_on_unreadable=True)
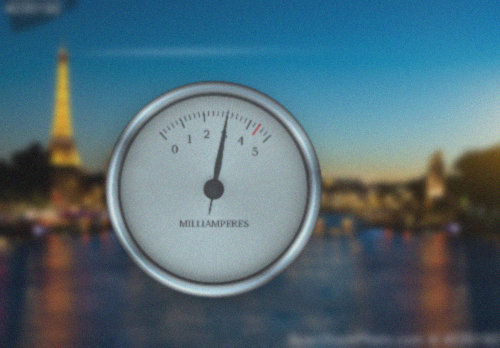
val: 3 mA
